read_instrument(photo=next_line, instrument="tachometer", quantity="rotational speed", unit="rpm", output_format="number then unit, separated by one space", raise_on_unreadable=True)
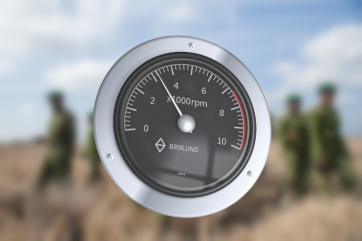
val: 3200 rpm
